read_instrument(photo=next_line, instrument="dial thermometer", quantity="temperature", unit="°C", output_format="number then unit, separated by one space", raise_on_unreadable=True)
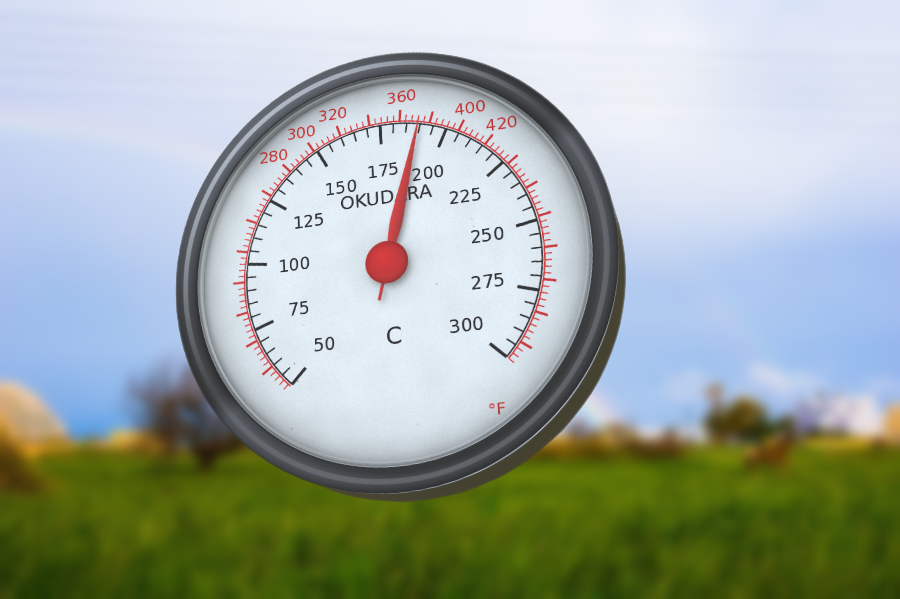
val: 190 °C
